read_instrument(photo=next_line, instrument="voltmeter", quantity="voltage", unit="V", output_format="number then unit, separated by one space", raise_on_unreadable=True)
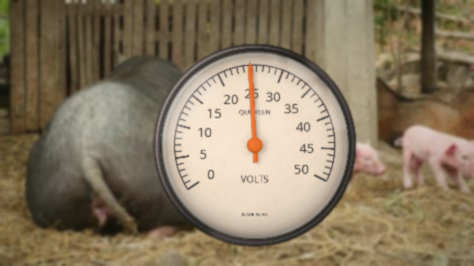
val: 25 V
